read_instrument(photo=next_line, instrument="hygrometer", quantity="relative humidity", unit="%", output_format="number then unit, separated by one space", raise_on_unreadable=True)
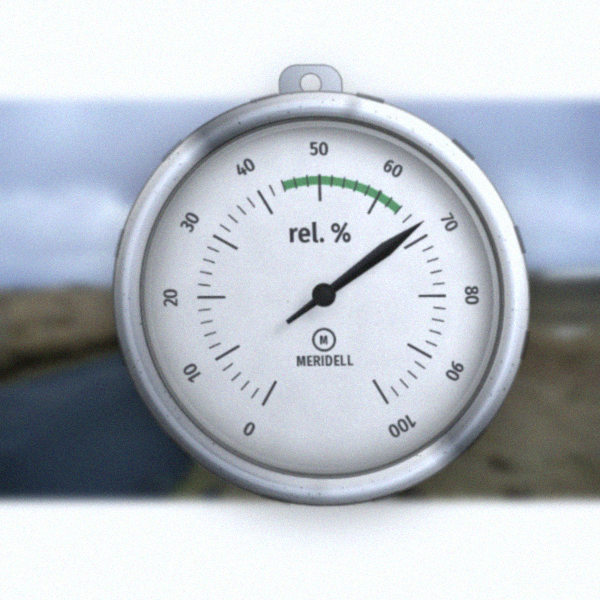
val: 68 %
